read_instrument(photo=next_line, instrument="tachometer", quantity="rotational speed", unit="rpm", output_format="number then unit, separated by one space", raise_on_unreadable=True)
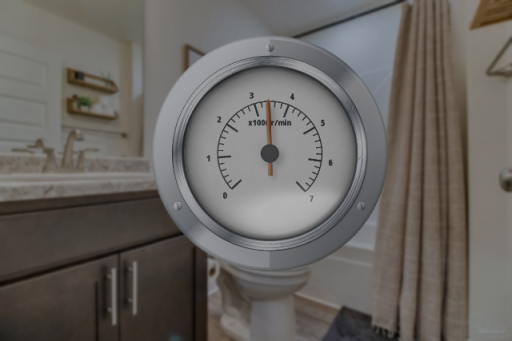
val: 3400 rpm
